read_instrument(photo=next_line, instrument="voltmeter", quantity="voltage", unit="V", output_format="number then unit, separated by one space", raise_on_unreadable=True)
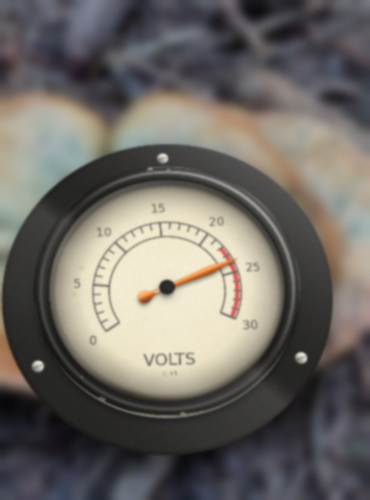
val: 24 V
